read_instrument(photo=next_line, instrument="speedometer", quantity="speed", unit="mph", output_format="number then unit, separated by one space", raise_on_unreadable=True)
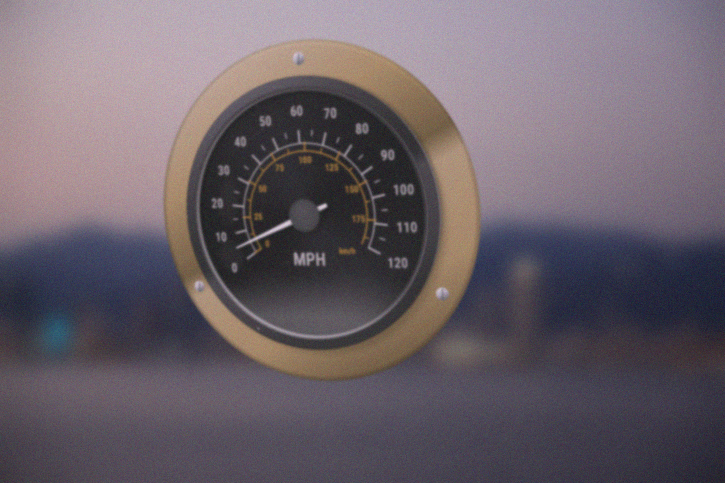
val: 5 mph
